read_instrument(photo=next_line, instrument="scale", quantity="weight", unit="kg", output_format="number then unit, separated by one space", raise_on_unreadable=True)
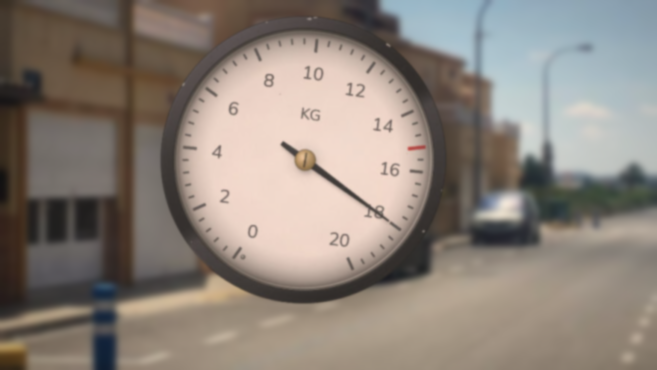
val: 18 kg
